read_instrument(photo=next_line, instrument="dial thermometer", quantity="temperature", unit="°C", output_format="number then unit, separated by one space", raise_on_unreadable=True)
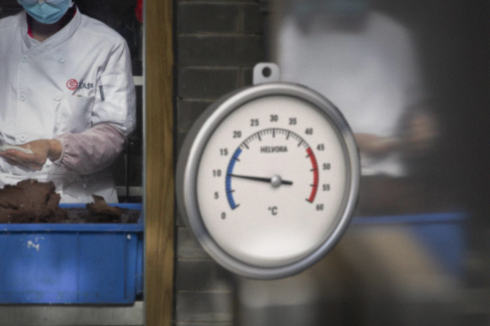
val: 10 °C
